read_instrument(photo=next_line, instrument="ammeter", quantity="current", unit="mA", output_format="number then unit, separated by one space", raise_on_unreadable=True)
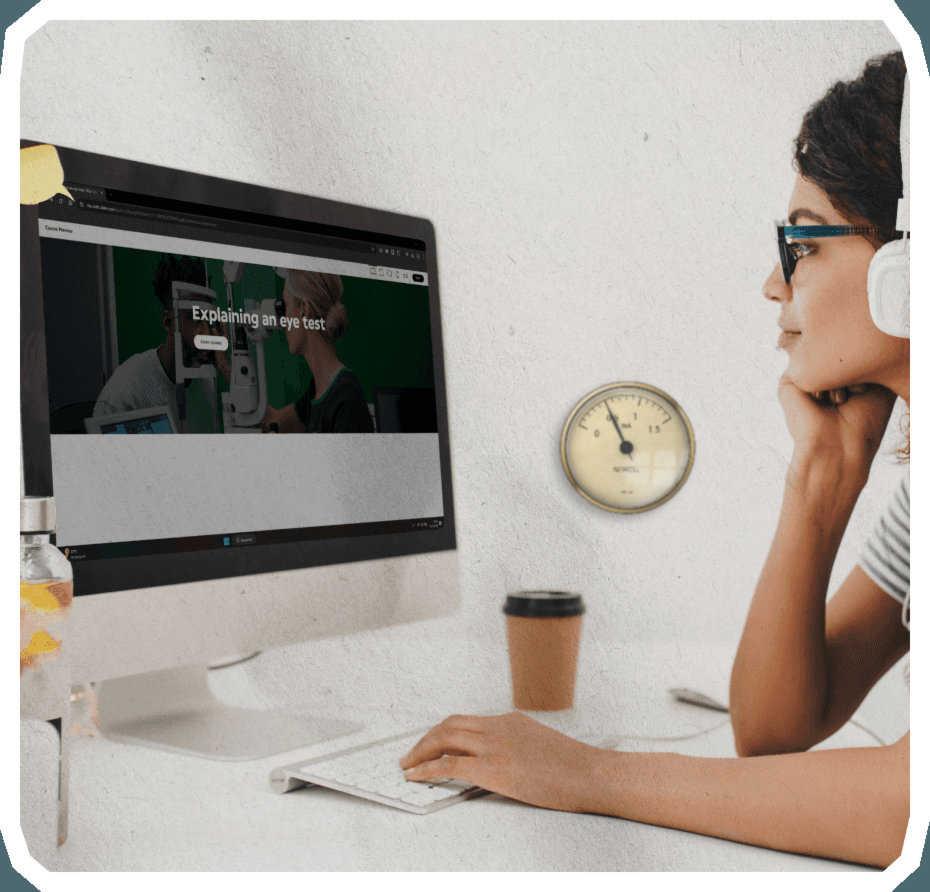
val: 0.5 mA
